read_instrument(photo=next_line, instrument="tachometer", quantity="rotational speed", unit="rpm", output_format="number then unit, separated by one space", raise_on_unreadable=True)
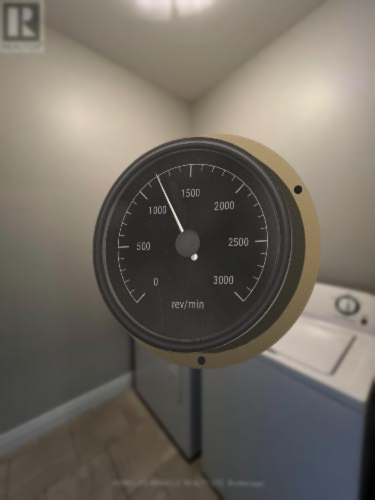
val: 1200 rpm
